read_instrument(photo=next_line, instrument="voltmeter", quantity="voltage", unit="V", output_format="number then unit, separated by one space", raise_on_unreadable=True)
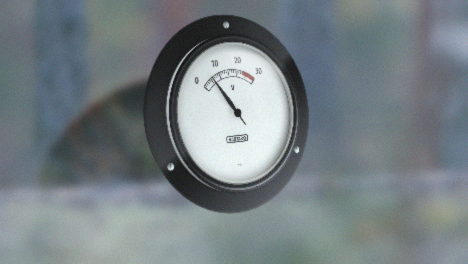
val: 5 V
